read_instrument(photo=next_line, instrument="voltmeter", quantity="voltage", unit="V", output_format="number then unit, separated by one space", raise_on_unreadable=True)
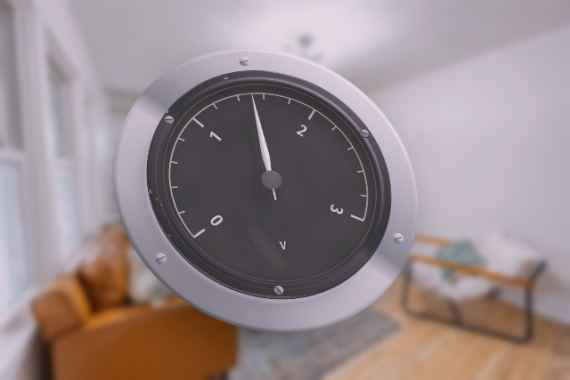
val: 1.5 V
